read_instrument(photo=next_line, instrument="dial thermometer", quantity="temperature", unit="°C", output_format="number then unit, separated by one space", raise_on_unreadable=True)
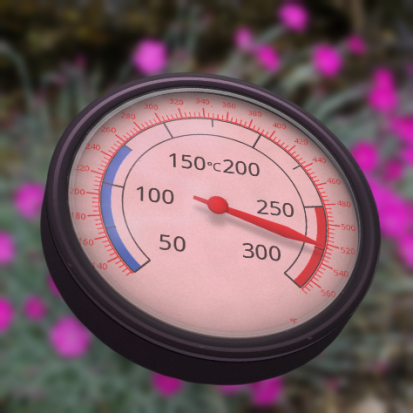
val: 275 °C
